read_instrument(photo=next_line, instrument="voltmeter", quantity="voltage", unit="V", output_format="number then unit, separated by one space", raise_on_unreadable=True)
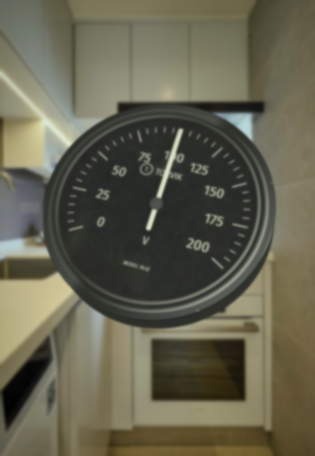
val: 100 V
